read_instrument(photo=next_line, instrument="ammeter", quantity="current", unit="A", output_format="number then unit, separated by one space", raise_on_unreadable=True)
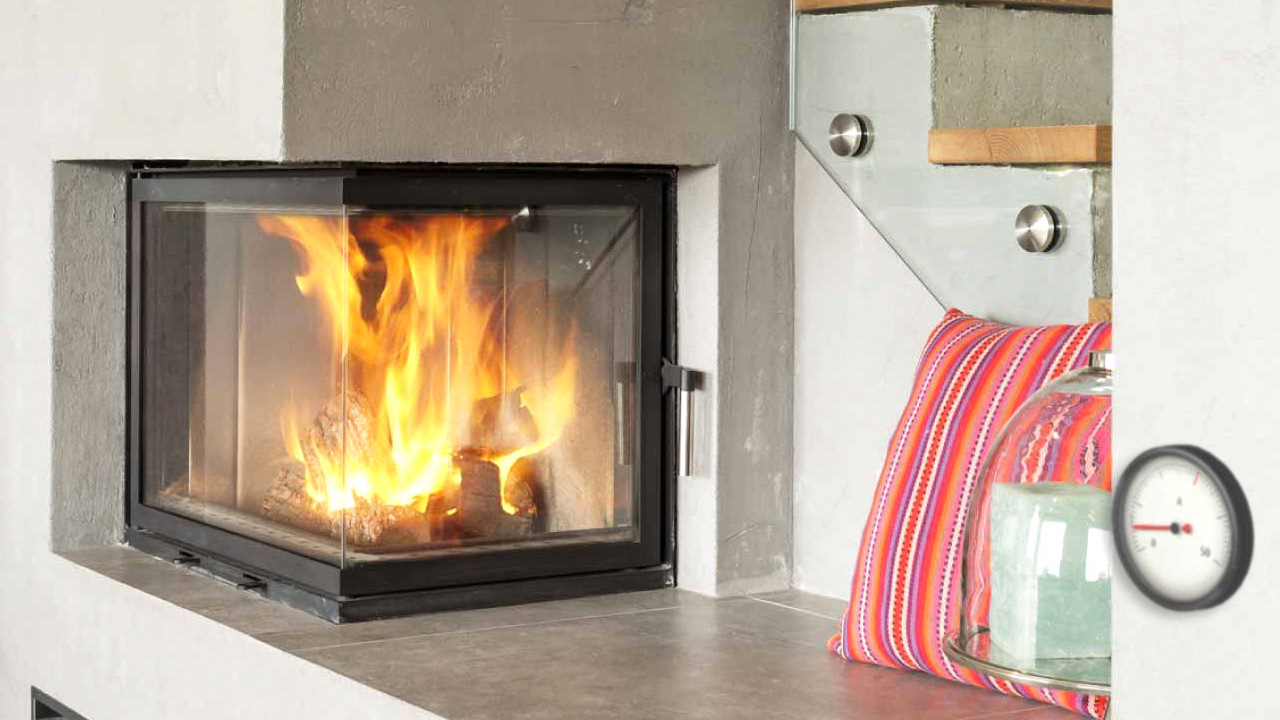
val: 5 A
